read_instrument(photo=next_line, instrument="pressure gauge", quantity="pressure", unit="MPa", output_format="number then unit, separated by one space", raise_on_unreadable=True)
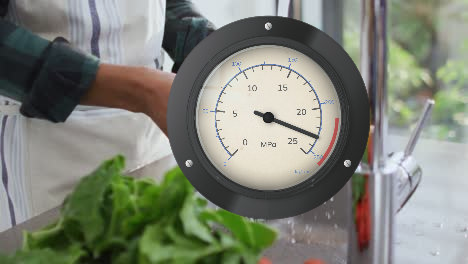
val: 23 MPa
